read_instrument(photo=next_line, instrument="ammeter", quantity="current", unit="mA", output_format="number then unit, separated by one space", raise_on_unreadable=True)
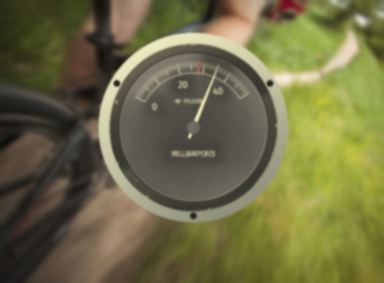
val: 35 mA
